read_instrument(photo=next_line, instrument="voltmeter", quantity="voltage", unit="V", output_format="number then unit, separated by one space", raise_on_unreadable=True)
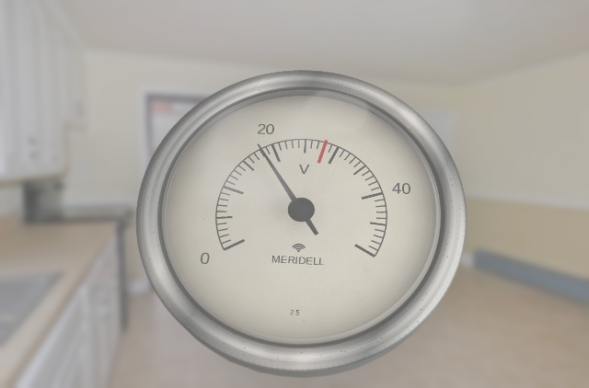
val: 18 V
